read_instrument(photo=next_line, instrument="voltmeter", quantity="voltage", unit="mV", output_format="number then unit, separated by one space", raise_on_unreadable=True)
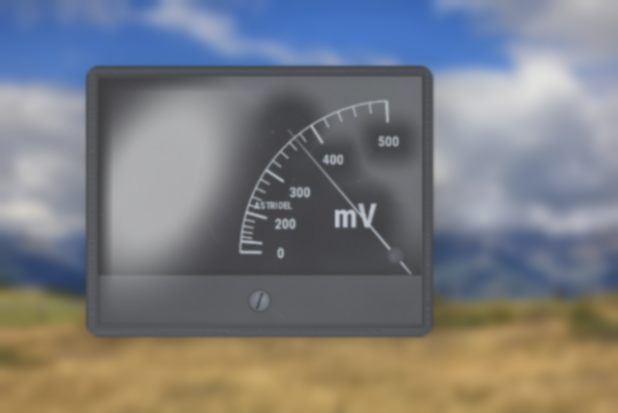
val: 370 mV
